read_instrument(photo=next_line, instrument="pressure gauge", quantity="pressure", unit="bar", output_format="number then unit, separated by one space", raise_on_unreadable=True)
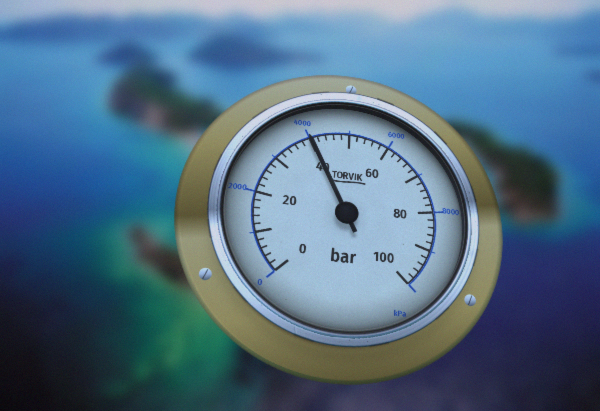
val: 40 bar
